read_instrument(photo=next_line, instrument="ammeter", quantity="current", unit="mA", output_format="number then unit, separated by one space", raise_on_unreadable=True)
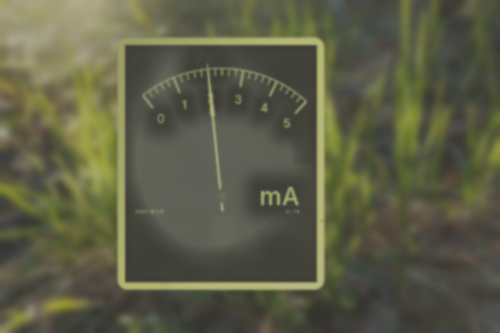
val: 2 mA
